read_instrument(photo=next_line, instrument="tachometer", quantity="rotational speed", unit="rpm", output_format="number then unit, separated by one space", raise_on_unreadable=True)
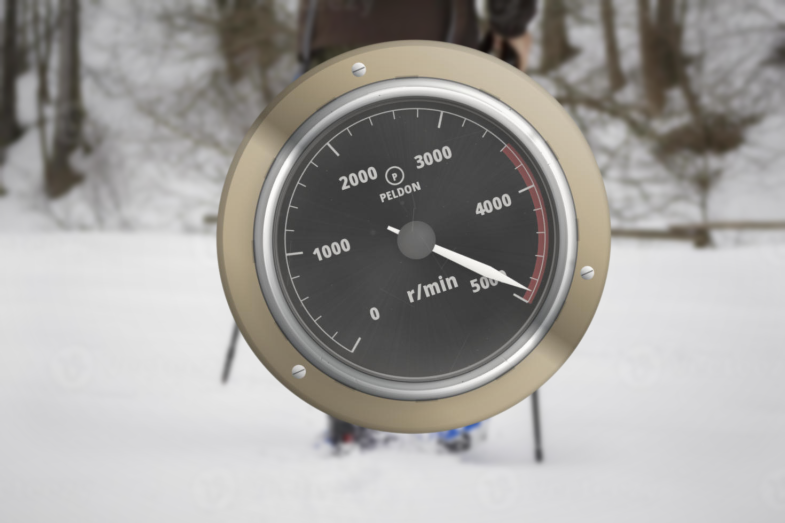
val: 4900 rpm
